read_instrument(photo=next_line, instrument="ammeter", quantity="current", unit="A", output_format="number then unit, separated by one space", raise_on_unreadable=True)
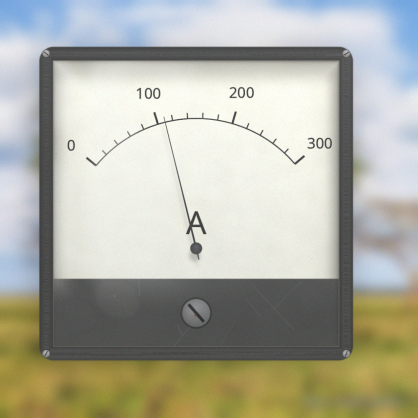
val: 110 A
